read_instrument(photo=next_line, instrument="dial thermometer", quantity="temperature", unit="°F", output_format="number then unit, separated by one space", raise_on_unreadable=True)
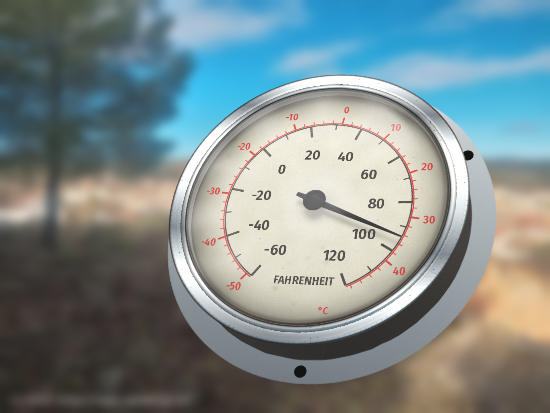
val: 95 °F
